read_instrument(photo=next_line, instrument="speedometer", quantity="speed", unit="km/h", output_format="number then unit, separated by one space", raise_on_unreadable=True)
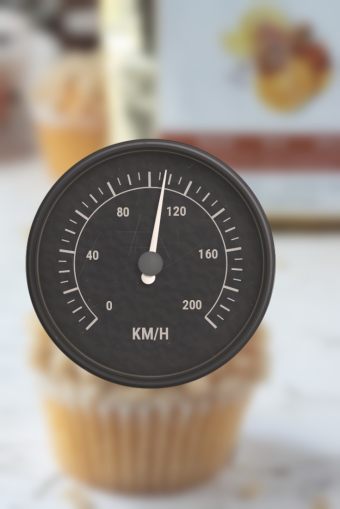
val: 107.5 km/h
